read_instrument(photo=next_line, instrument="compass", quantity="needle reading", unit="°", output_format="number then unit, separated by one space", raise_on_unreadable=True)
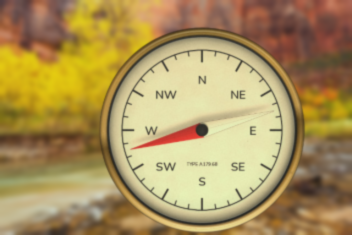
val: 255 °
